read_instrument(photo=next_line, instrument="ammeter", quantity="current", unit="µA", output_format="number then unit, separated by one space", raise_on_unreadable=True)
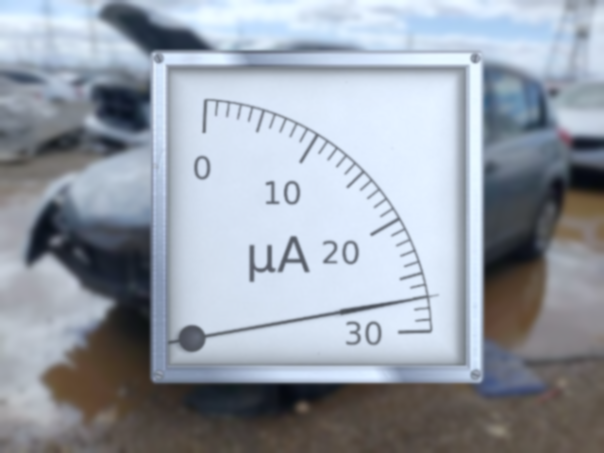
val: 27 µA
